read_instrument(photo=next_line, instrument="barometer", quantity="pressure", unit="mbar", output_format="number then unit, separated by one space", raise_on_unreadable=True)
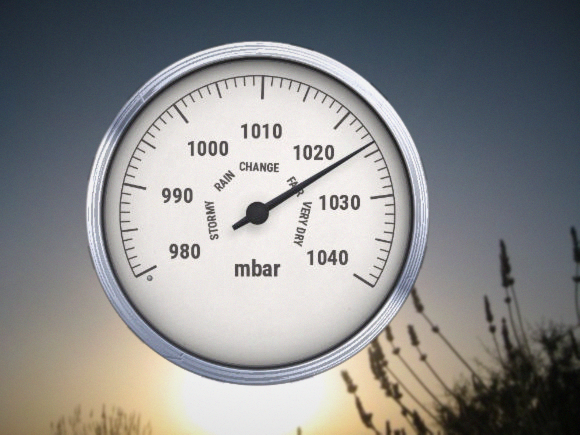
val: 1024 mbar
